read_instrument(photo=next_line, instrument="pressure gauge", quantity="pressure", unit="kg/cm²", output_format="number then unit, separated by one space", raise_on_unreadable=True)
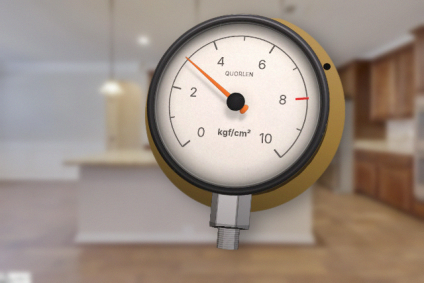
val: 3 kg/cm²
